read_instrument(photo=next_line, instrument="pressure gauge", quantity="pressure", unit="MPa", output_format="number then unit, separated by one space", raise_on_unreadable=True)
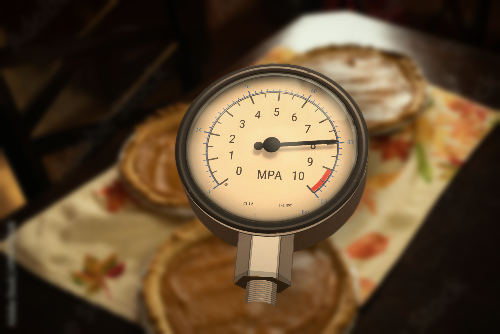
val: 8 MPa
